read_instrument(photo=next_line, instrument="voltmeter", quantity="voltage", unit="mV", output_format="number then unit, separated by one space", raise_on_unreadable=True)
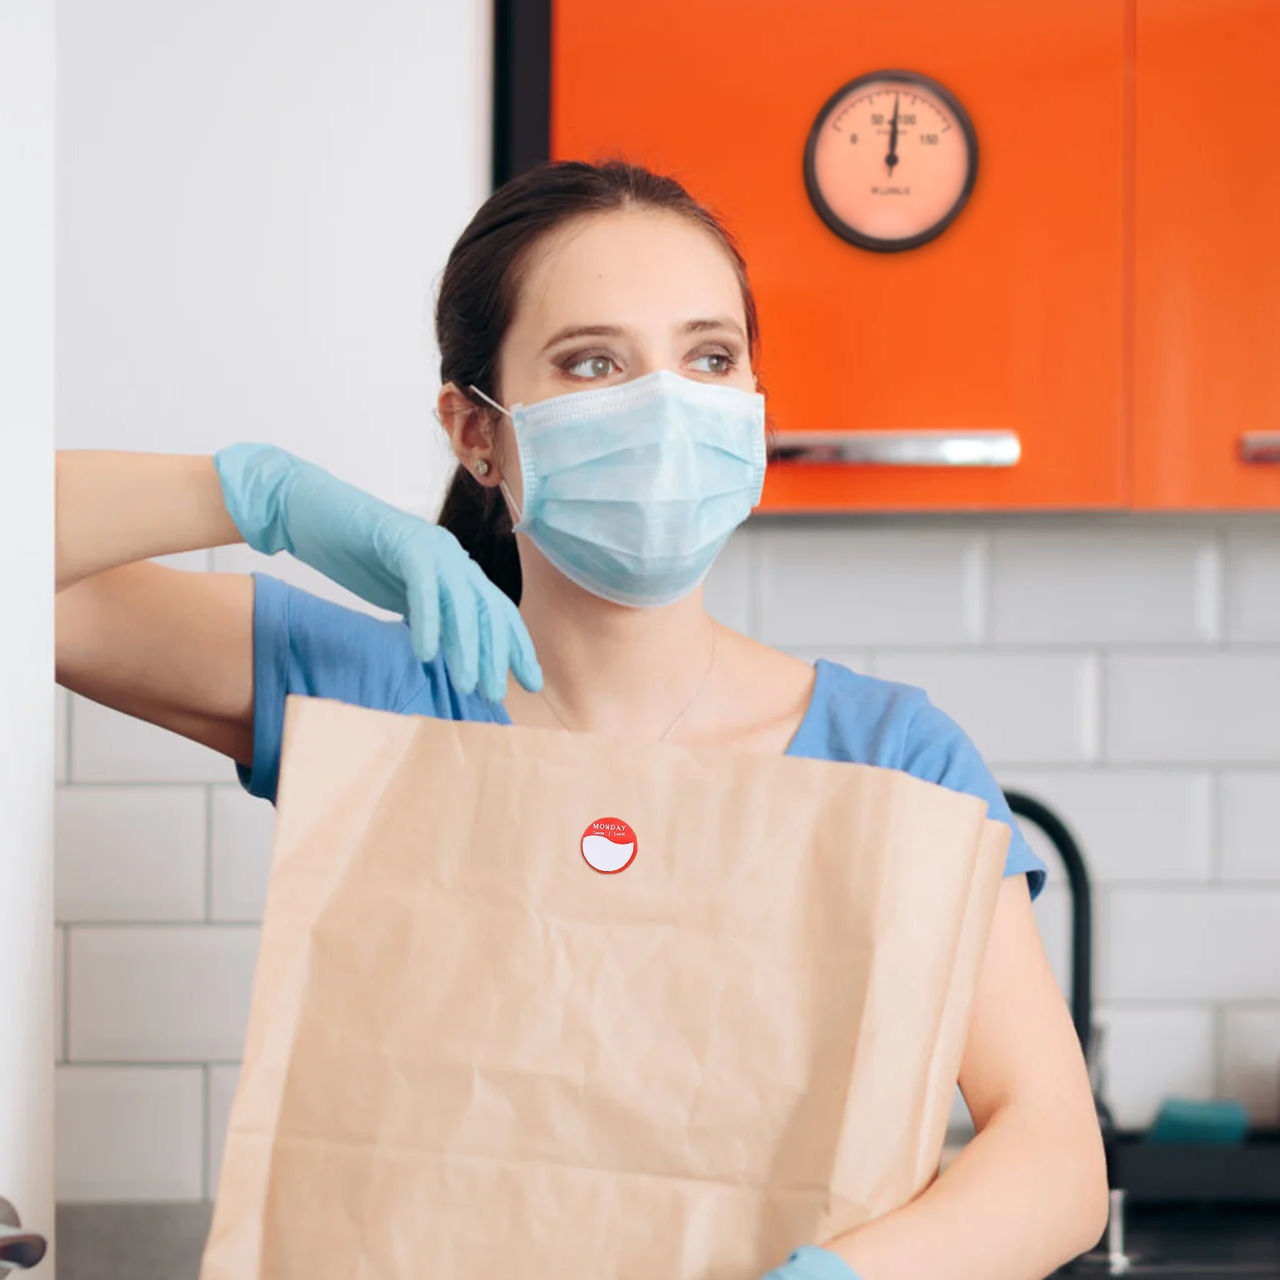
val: 80 mV
